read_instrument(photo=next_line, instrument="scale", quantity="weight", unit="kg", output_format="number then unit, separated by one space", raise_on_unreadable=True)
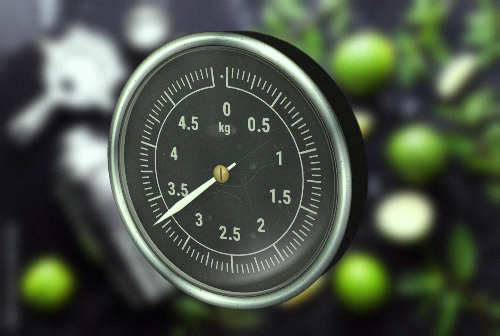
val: 3.3 kg
